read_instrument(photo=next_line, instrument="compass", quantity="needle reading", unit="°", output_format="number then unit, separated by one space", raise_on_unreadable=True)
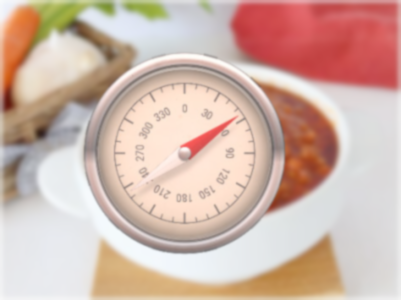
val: 55 °
